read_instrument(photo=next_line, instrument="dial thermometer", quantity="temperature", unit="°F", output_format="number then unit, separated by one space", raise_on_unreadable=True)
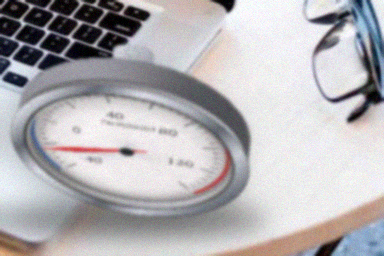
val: -20 °F
